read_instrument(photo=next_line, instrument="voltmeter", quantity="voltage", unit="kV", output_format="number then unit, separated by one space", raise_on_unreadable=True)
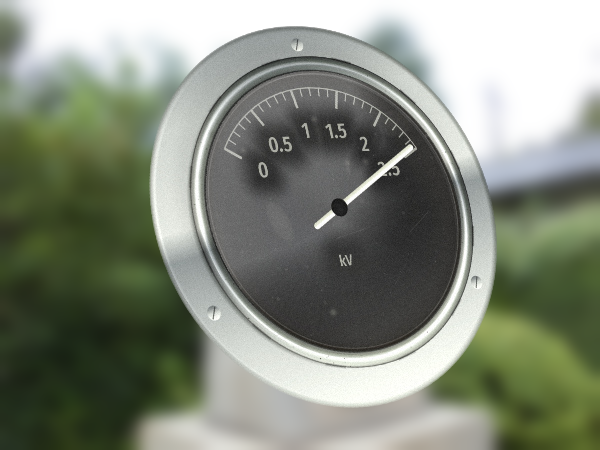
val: 2.45 kV
